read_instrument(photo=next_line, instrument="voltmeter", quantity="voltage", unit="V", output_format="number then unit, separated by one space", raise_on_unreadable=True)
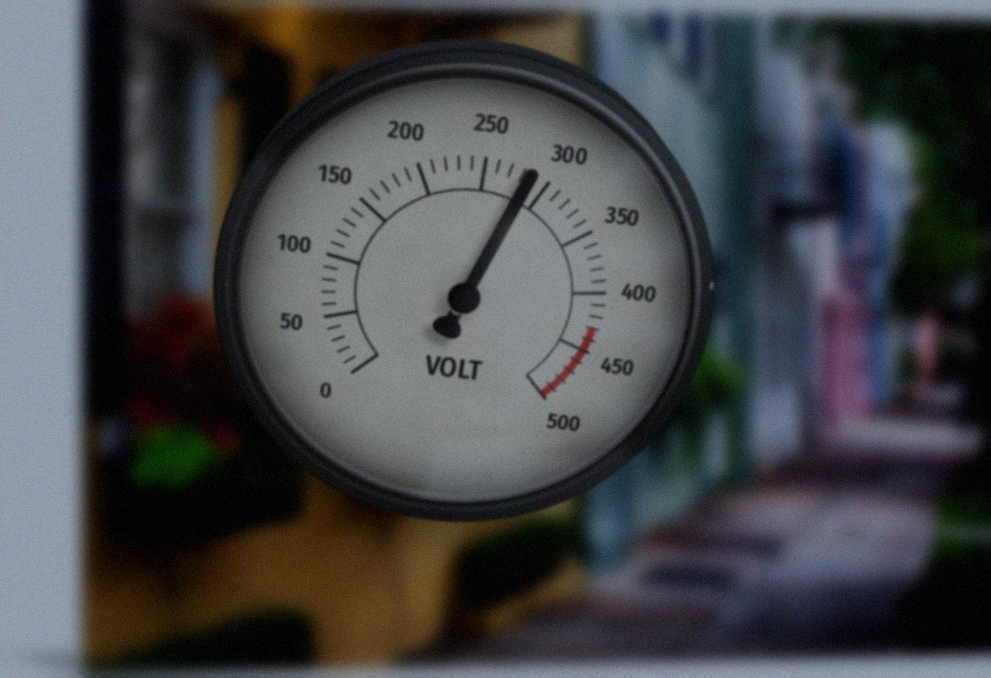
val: 285 V
